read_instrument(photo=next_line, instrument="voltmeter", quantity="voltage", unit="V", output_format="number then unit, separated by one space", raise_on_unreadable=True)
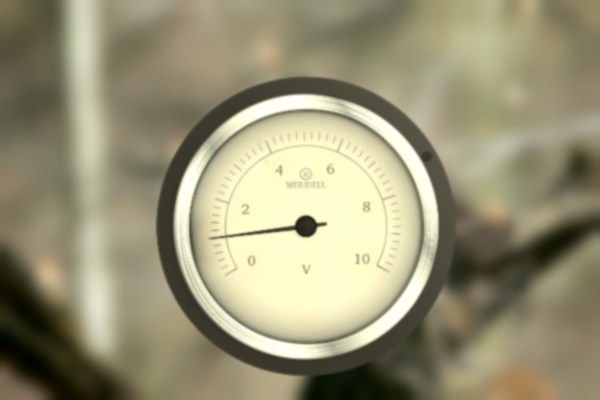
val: 1 V
